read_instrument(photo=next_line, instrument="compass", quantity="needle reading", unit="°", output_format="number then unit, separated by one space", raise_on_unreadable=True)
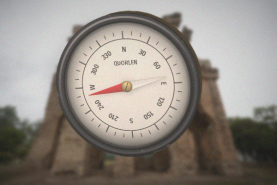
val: 260 °
